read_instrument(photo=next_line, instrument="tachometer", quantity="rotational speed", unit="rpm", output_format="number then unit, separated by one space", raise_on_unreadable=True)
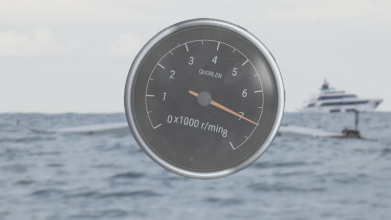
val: 7000 rpm
